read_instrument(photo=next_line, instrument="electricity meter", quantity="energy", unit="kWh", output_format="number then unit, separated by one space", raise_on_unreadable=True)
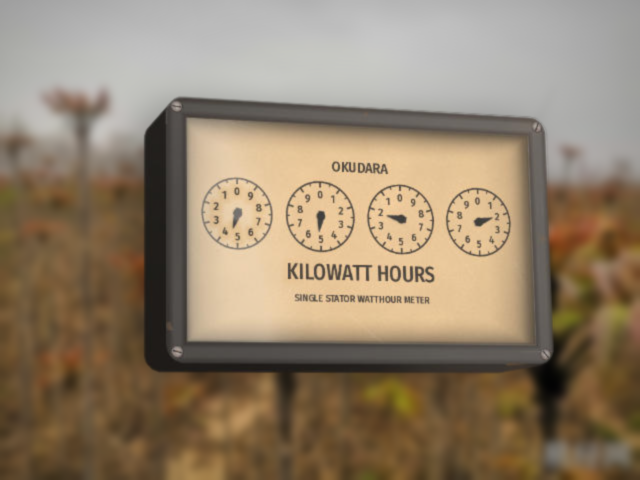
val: 4522 kWh
